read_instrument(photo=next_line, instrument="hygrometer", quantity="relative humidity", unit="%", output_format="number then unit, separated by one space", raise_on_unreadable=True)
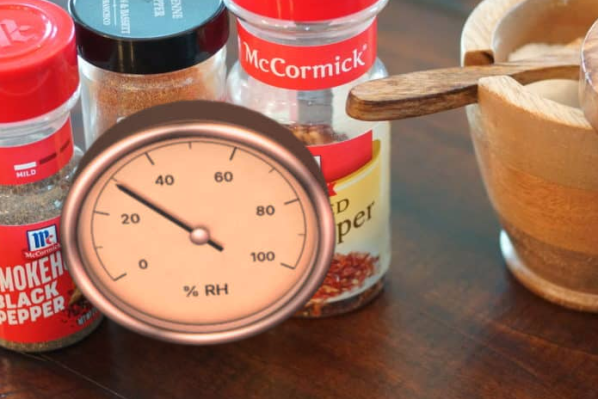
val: 30 %
